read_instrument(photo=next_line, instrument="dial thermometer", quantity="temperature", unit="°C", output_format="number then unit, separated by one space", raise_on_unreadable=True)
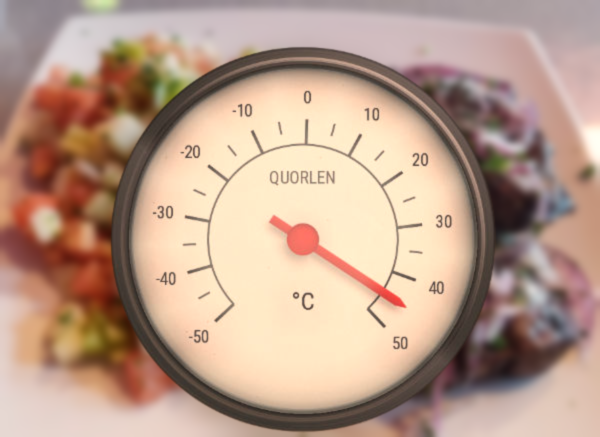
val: 45 °C
